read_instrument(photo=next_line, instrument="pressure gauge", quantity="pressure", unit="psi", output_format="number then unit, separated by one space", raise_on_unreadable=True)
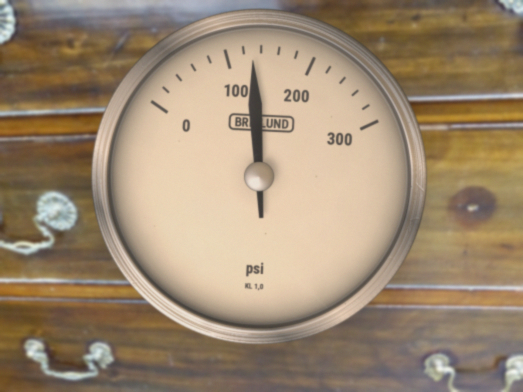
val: 130 psi
